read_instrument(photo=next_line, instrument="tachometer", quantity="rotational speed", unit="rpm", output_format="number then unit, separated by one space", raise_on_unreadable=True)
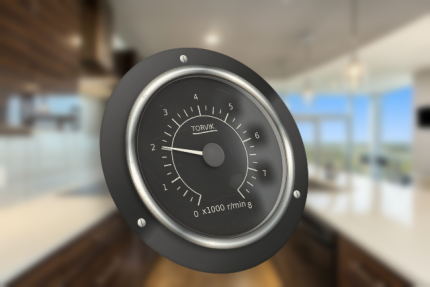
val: 2000 rpm
